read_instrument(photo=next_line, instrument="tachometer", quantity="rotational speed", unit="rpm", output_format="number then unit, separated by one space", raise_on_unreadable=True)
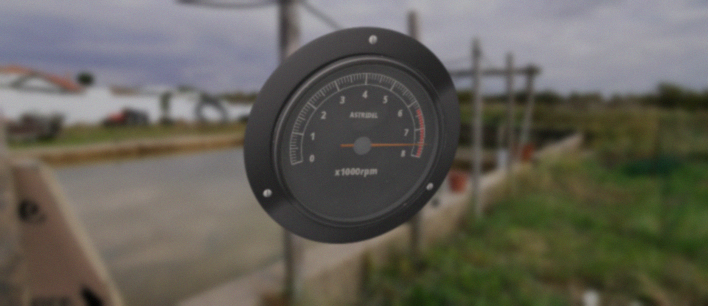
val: 7500 rpm
